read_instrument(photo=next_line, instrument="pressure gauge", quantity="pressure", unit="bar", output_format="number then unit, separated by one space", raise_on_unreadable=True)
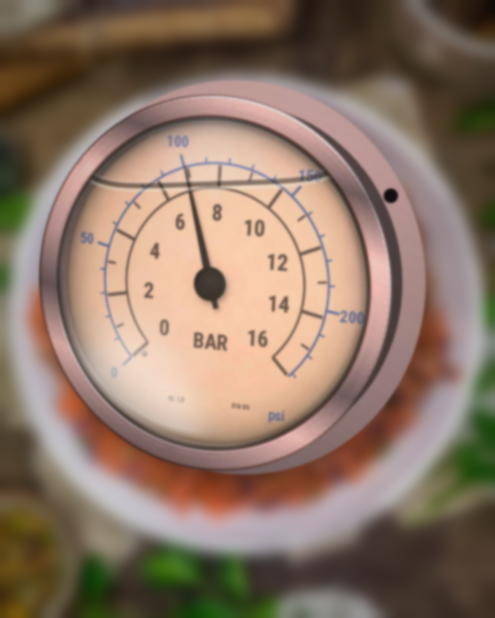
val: 7 bar
